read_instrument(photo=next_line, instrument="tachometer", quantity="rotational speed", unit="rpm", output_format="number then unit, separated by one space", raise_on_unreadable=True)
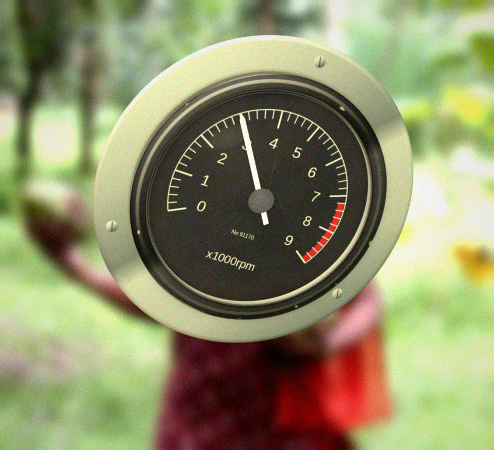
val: 3000 rpm
